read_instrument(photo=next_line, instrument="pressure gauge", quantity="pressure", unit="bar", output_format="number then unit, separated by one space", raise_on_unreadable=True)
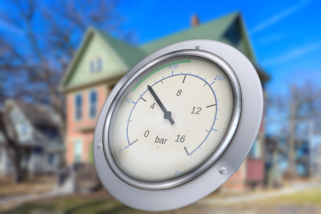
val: 5 bar
